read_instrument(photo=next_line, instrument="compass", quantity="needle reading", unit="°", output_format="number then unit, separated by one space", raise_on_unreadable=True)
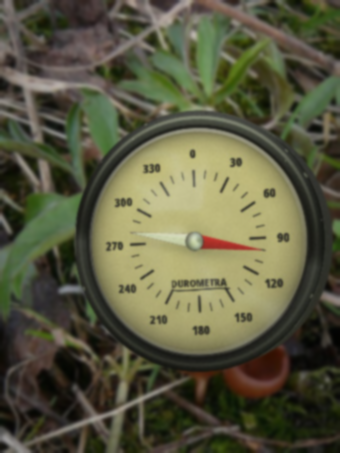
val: 100 °
